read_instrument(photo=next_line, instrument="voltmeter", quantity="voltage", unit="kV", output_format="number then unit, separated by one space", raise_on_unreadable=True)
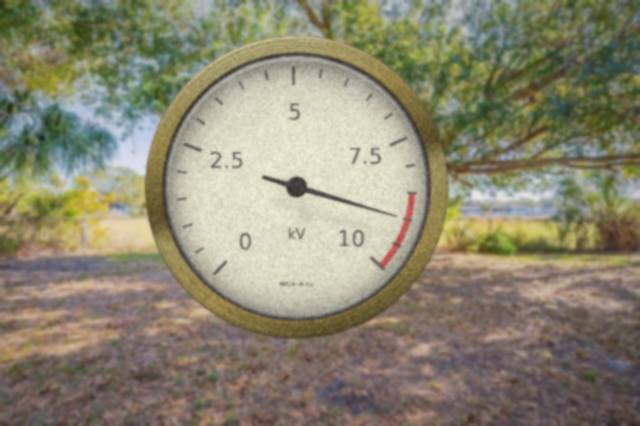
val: 9 kV
